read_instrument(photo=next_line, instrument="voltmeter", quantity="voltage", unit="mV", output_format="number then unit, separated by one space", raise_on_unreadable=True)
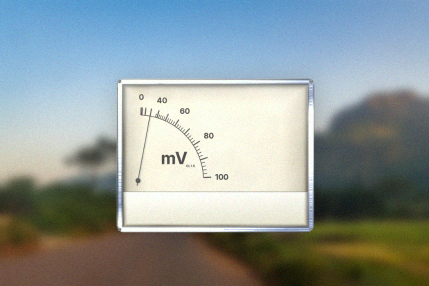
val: 30 mV
